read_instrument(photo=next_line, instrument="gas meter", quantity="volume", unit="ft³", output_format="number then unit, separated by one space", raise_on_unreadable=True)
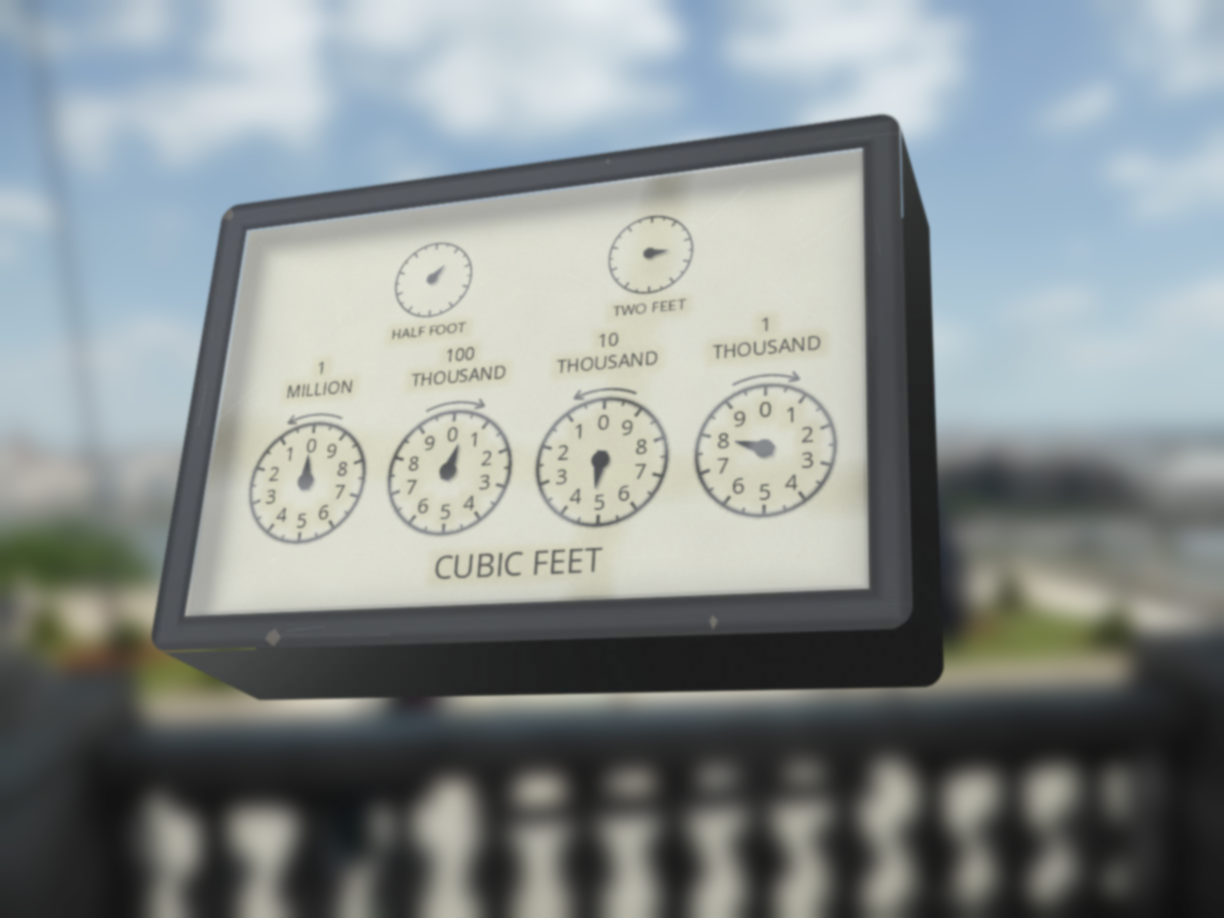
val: 4800 ft³
